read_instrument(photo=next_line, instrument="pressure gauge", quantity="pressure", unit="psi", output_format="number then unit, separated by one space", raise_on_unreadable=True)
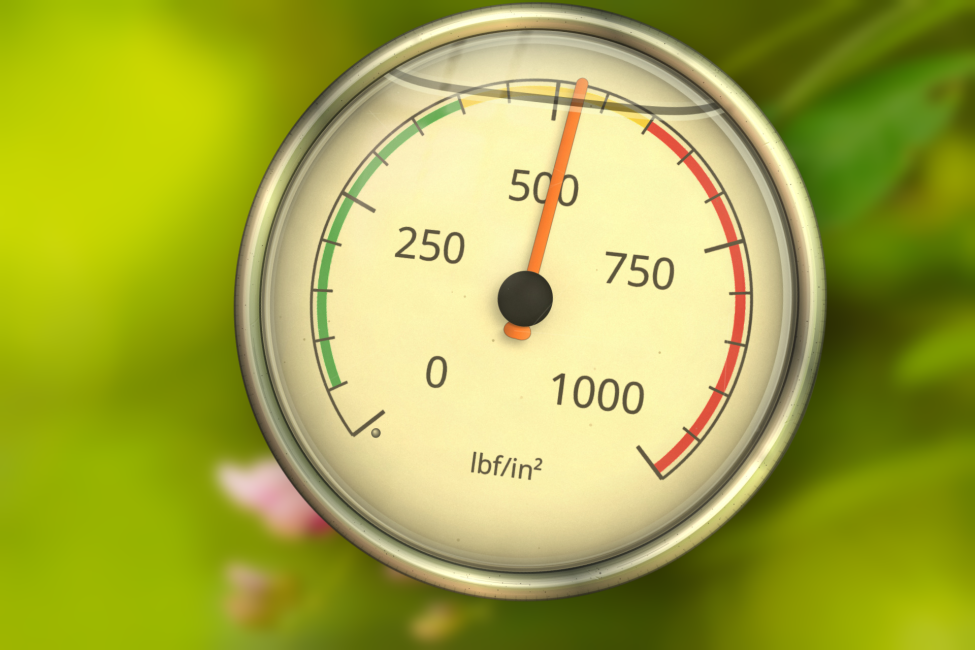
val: 525 psi
